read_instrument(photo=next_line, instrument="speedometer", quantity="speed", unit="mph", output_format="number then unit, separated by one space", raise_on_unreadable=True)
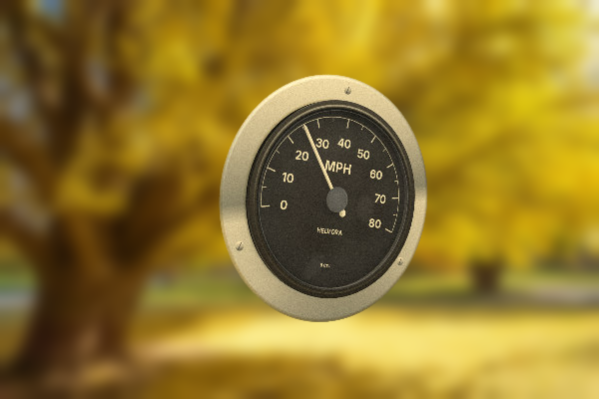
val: 25 mph
